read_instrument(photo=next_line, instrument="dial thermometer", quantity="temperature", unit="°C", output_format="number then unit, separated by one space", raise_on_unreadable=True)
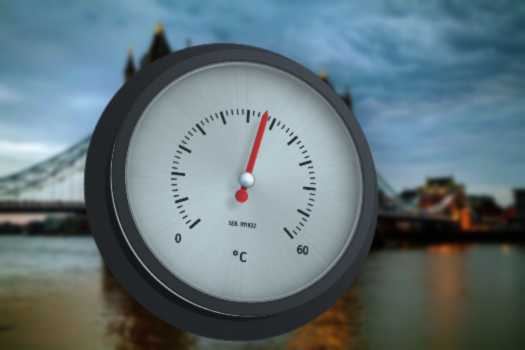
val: 33 °C
